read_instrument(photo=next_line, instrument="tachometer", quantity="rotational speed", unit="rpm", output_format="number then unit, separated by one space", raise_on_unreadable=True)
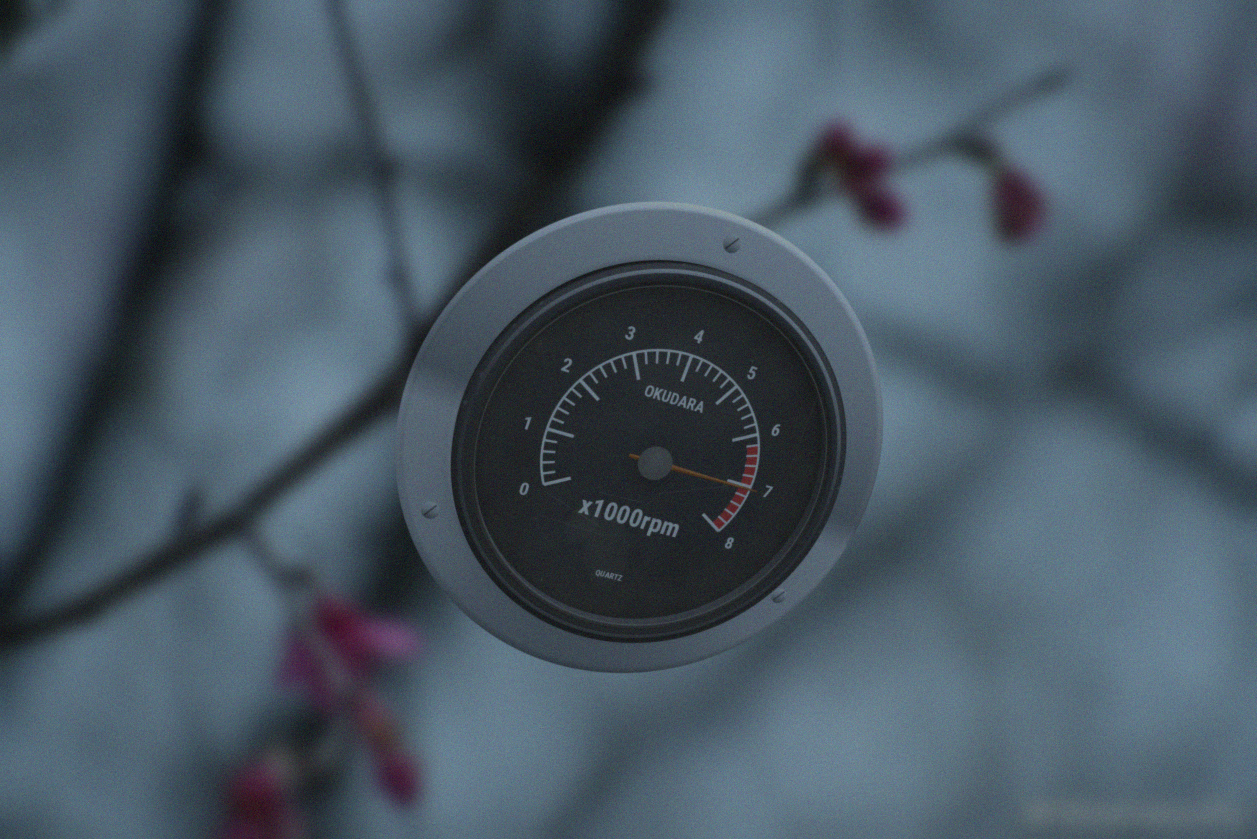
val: 7000 rpm
